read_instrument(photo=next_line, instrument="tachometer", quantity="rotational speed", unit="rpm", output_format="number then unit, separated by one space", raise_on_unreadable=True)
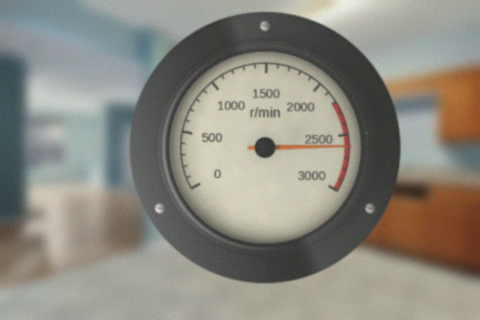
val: 2600 rpm
